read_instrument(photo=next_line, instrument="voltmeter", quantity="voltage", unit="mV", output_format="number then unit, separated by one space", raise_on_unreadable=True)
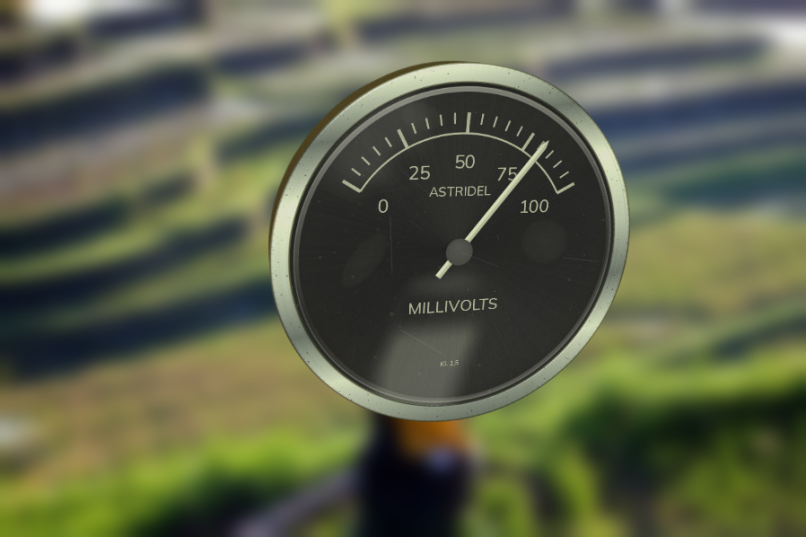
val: 80 mV
